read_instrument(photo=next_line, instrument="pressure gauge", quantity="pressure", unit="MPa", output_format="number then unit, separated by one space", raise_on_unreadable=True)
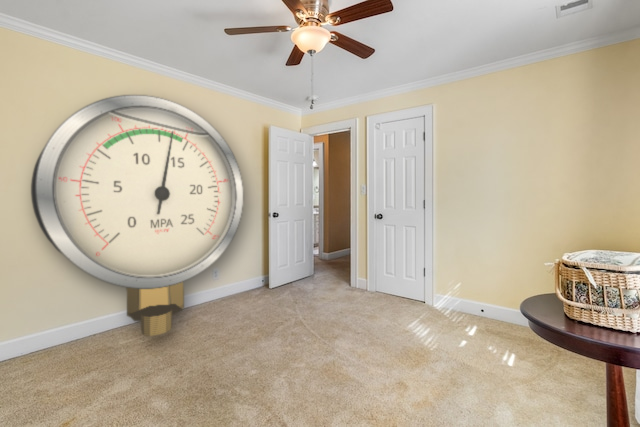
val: 13.5 MPa
